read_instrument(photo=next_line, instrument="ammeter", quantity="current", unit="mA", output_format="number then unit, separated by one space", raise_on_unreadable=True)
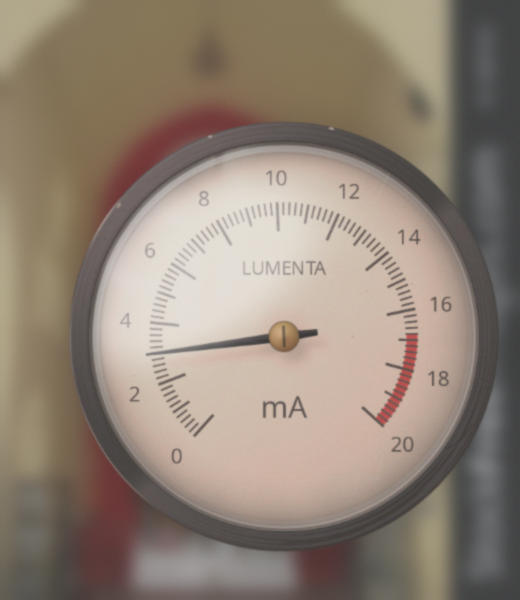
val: 3 mA
